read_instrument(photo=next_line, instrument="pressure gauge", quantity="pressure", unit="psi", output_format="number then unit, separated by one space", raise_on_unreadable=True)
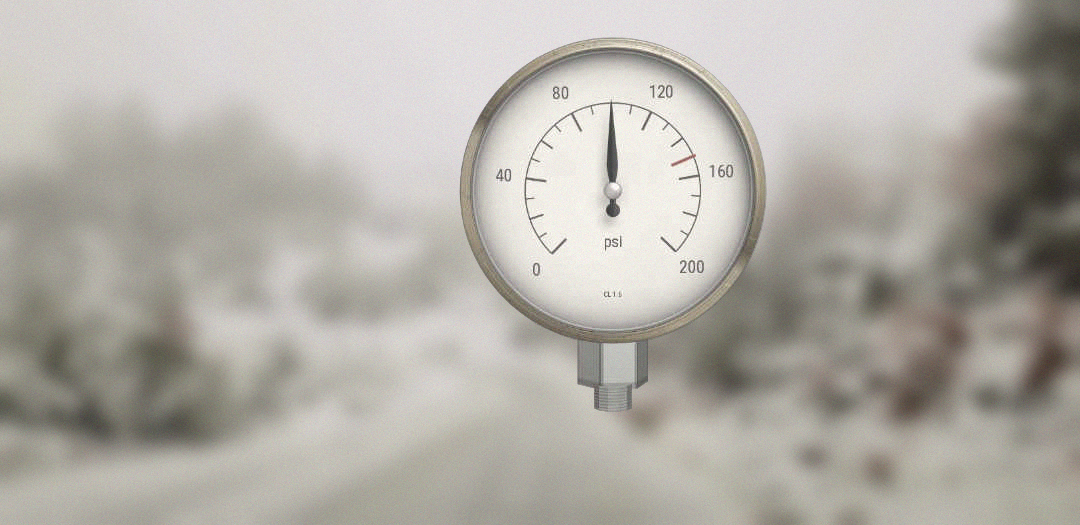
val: 100 psi
